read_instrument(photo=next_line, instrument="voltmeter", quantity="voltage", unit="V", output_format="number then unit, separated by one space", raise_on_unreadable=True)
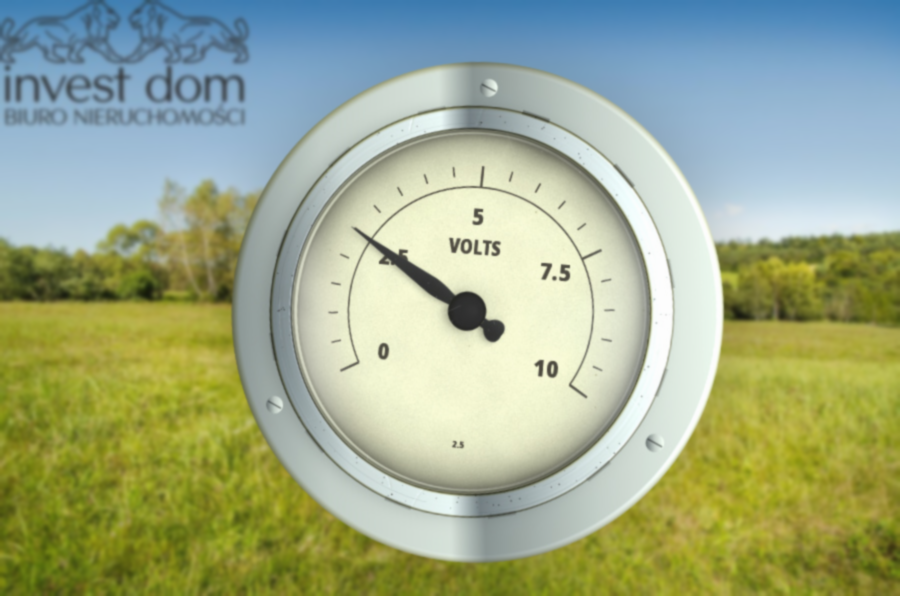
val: 2.5 V
